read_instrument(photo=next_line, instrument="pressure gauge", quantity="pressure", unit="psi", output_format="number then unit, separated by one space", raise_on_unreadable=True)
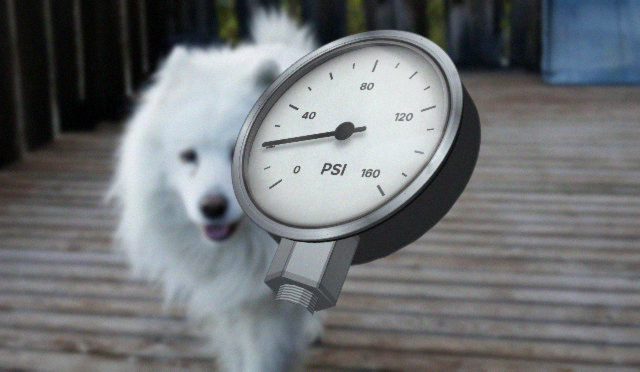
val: 20 psi
